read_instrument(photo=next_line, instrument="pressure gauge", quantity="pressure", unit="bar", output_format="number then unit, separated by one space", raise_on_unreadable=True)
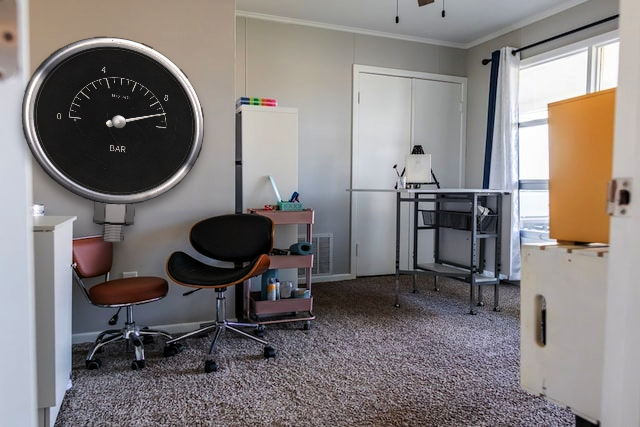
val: 9 bar
